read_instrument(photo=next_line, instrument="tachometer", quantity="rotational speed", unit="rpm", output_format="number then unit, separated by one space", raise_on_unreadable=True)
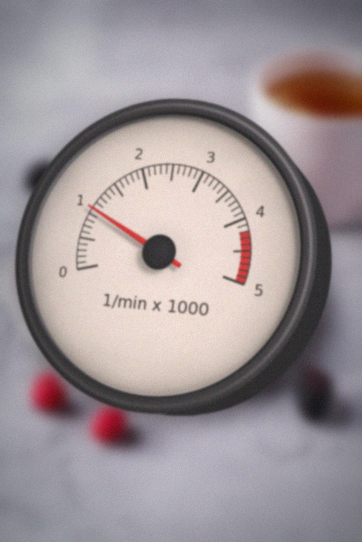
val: 1000 rpm
